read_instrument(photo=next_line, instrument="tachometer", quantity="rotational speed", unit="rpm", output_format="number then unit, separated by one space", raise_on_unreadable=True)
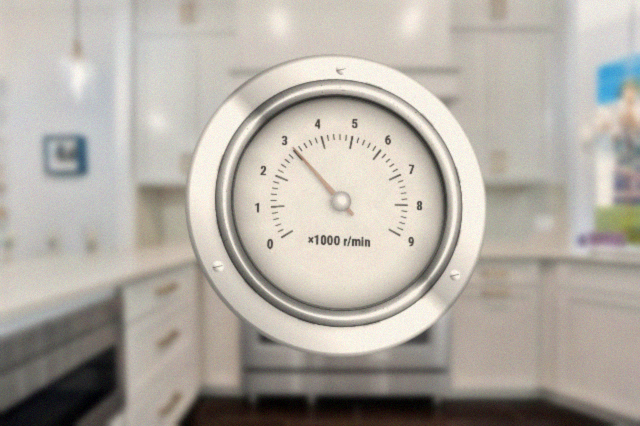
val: 3000 rpm
